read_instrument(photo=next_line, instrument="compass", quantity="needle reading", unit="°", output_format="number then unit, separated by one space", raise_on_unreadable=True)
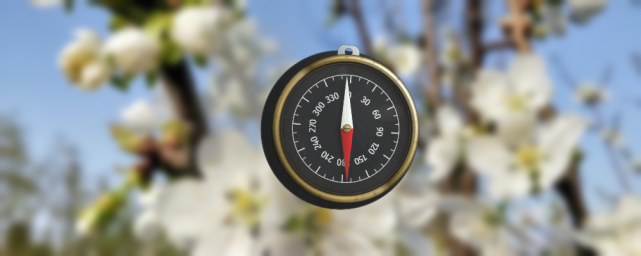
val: 175 °
